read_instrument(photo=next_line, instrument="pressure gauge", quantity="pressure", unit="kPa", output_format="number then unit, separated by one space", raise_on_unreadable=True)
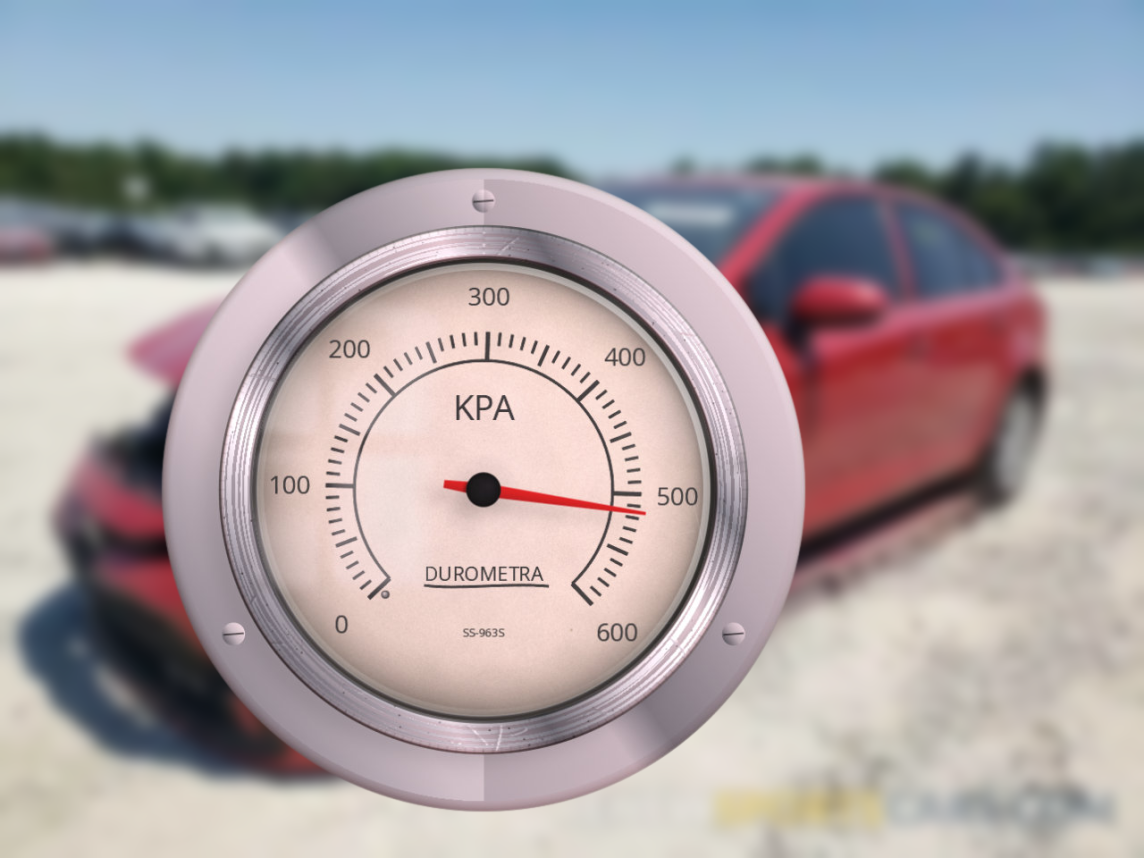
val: 515 kPa
